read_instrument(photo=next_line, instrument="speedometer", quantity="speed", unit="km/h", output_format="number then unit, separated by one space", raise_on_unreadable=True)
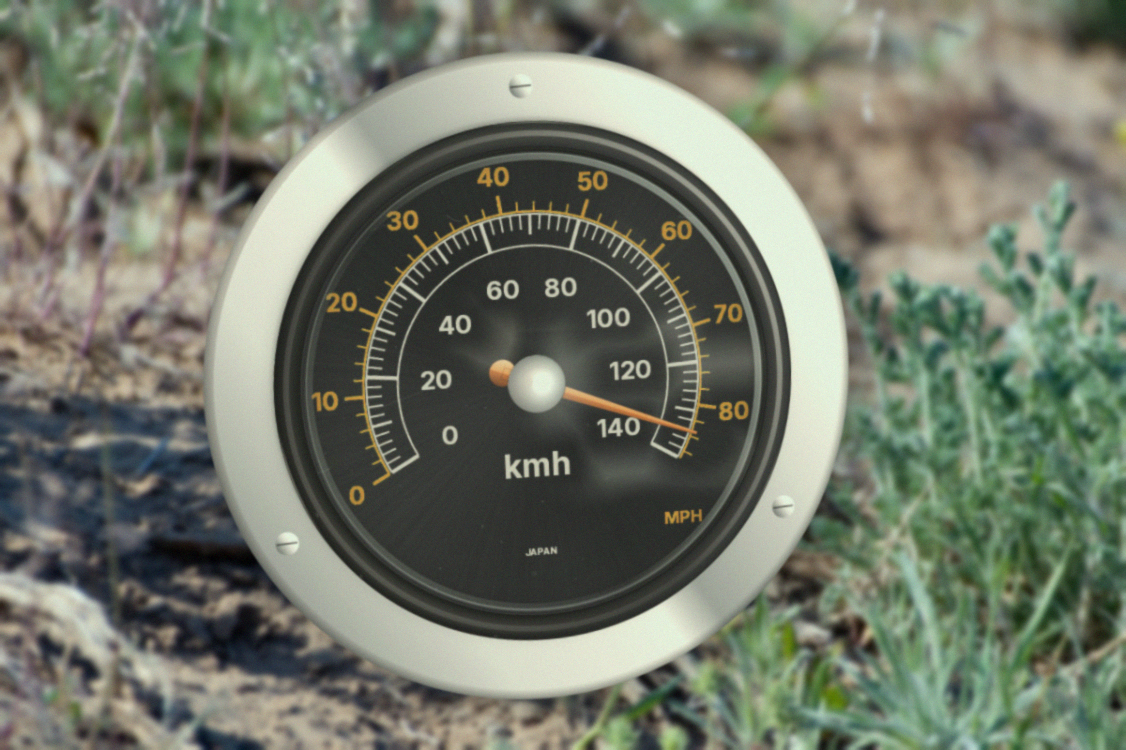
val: 134 km/h
